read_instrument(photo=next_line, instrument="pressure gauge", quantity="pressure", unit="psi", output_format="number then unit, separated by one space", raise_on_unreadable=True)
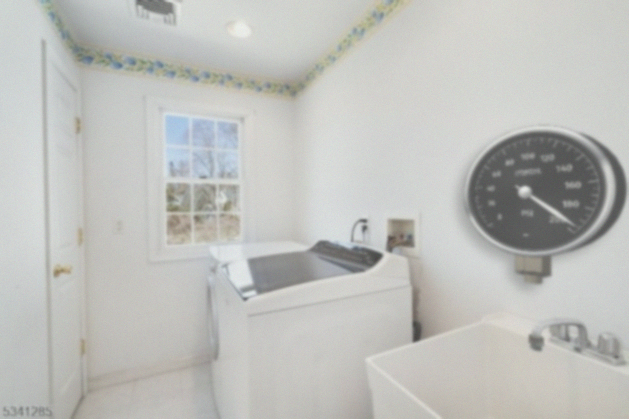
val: 195 psi
